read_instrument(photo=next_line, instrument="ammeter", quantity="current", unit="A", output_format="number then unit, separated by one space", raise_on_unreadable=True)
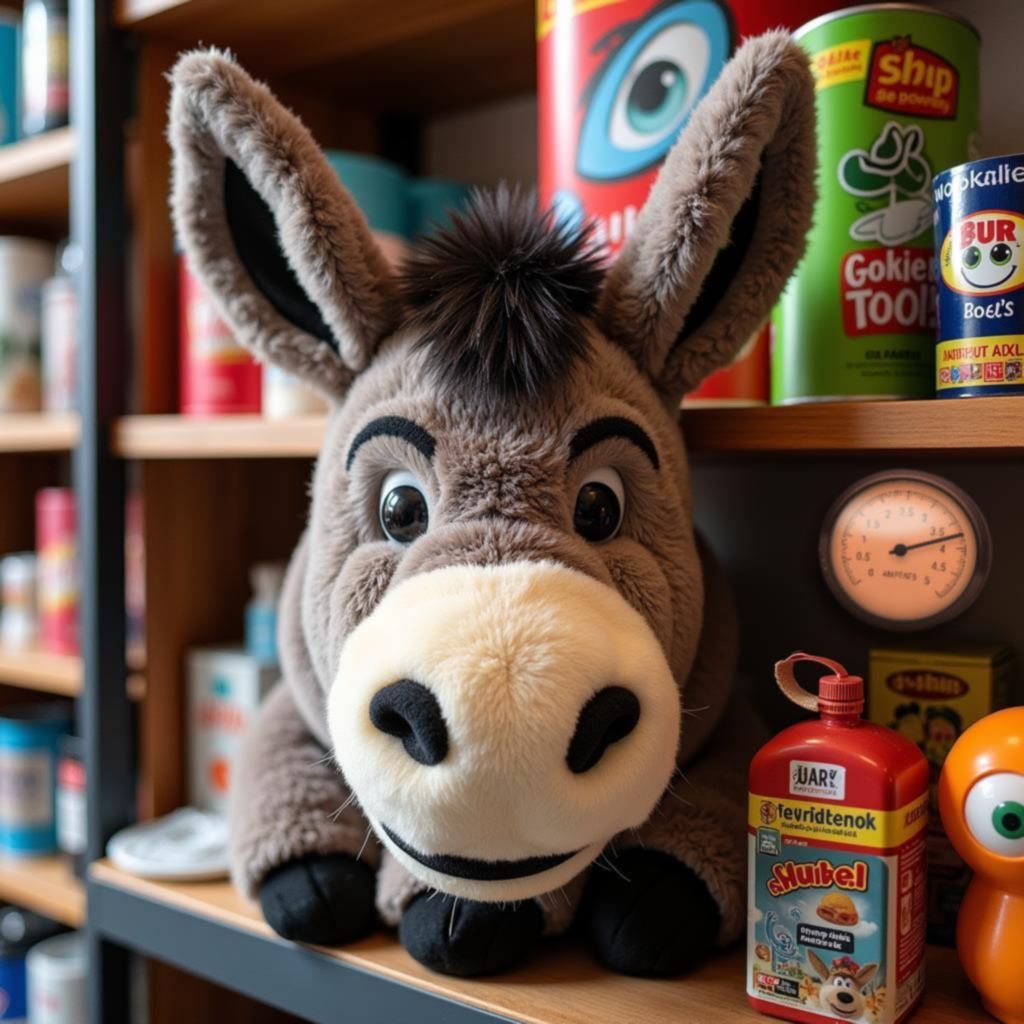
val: 3.75 A
